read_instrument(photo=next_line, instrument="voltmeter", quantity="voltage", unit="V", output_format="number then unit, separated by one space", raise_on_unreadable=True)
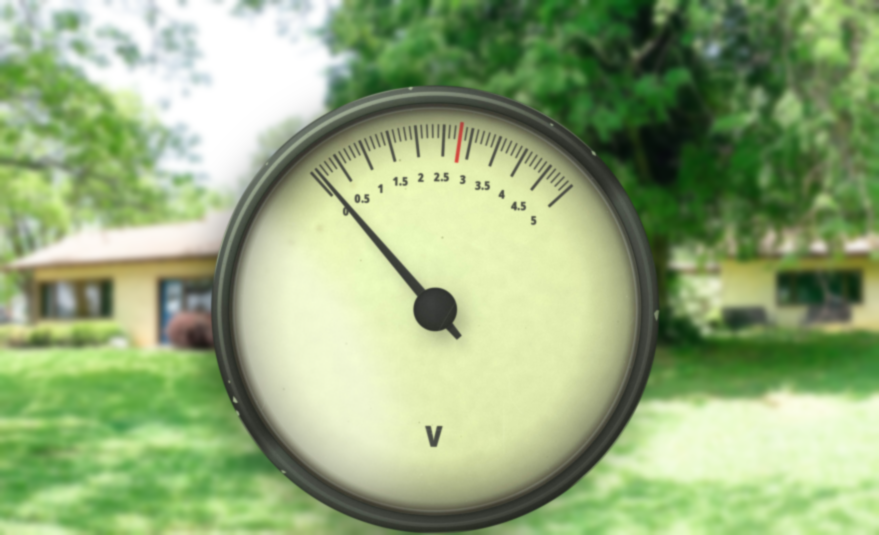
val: 0.1 V
